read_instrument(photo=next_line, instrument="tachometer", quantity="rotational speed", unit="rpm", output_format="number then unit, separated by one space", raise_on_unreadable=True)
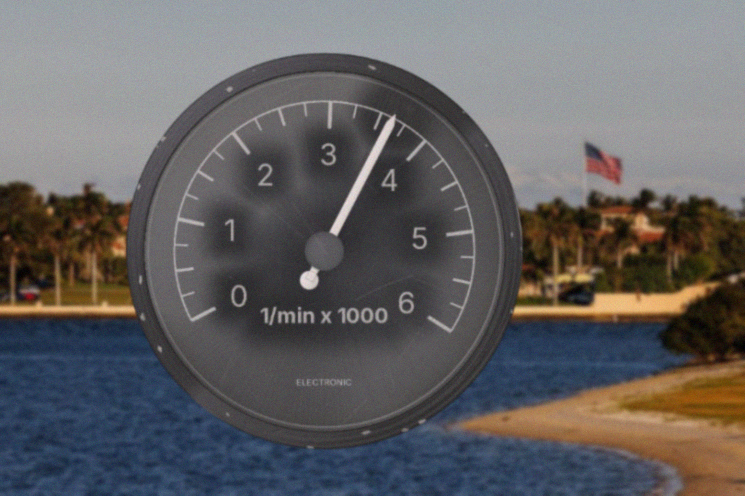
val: 3625 rpm
